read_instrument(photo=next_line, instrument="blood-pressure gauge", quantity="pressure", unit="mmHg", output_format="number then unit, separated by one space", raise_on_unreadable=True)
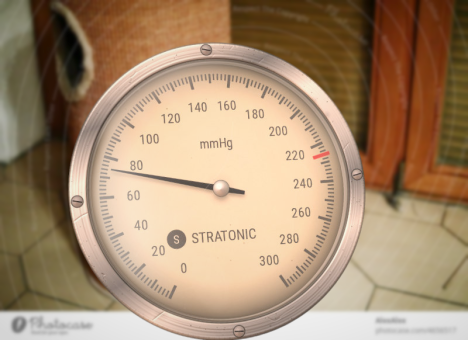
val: 74 mmHg
